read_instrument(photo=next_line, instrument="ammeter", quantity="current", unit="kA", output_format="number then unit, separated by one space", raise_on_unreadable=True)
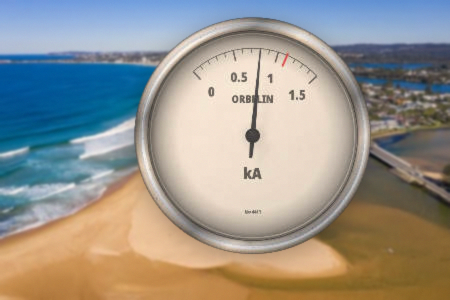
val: 0.8 kA
